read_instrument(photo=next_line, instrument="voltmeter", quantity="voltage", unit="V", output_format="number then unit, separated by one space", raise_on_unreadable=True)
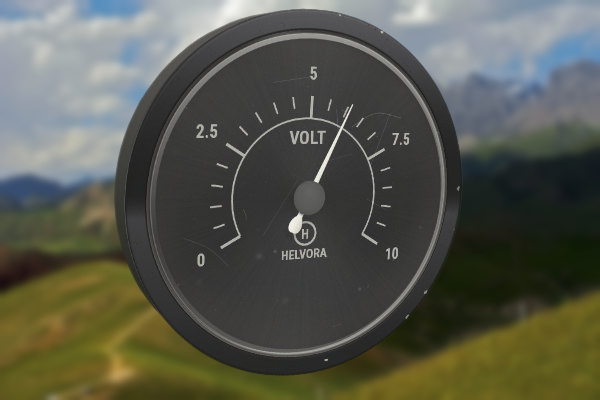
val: 6 V
